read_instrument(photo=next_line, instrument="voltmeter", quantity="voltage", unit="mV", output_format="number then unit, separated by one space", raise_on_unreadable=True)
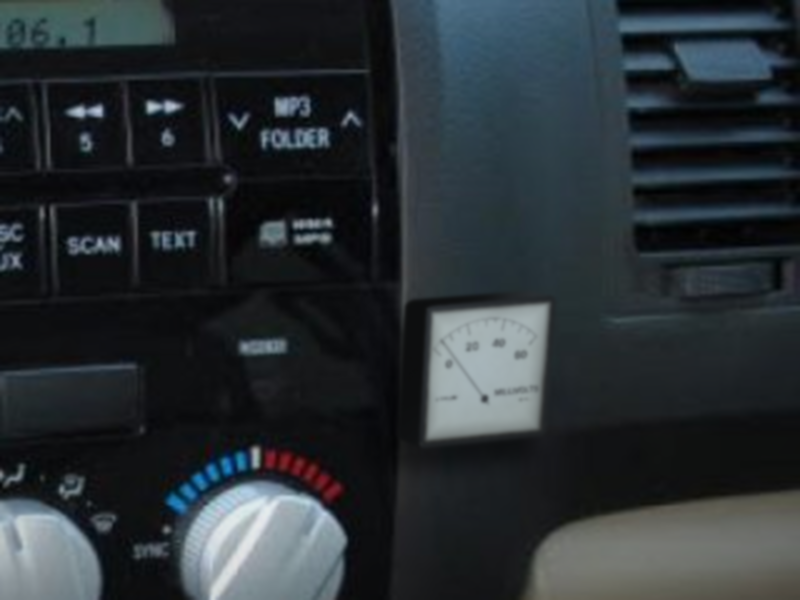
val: 5 mV
